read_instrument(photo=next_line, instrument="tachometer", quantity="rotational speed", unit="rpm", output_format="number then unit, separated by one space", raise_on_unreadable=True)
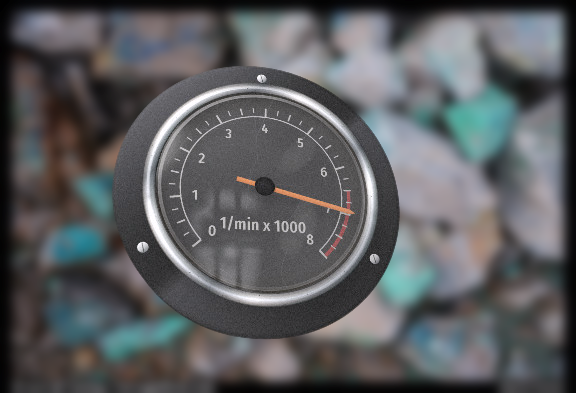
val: 7000 rpm
